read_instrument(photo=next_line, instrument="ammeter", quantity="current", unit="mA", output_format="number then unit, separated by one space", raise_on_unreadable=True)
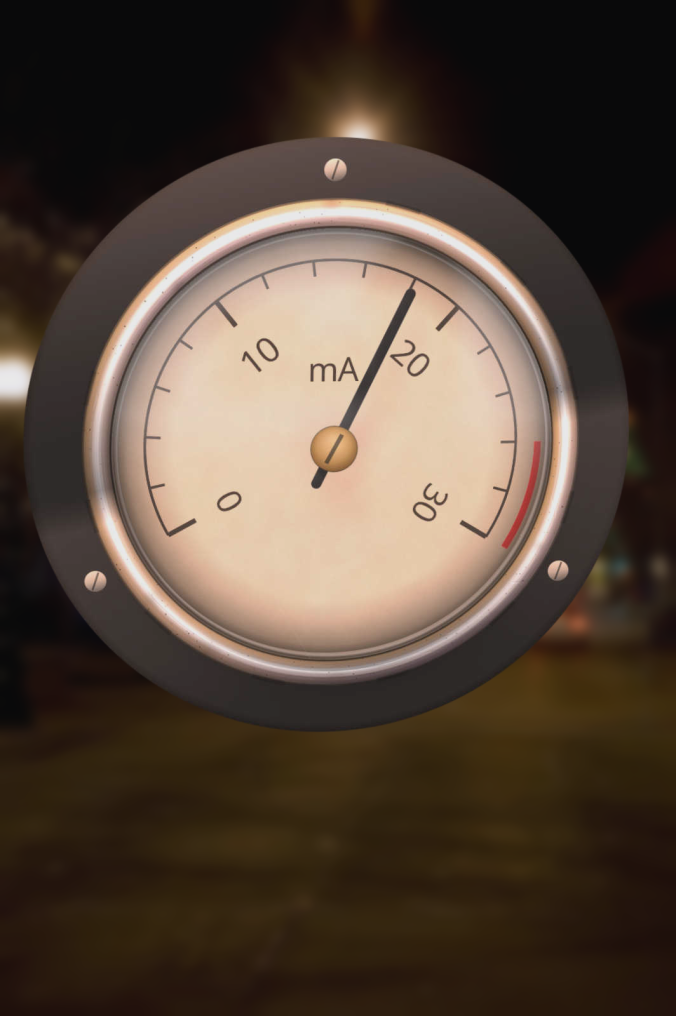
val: 18 mA
